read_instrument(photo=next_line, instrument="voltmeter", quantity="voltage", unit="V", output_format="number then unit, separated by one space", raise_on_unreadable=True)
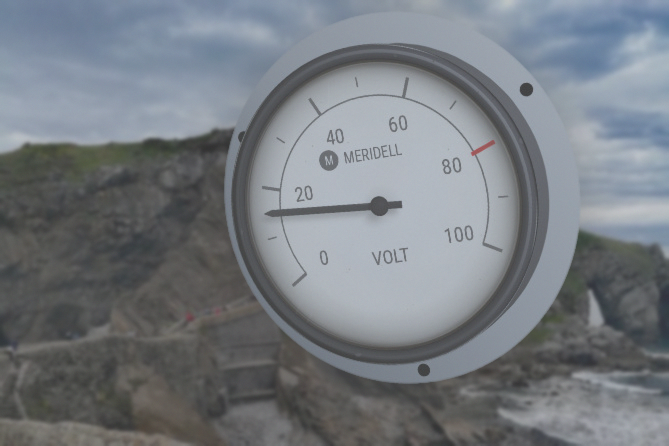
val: 15 V
